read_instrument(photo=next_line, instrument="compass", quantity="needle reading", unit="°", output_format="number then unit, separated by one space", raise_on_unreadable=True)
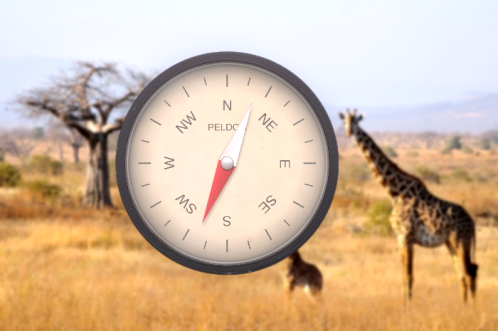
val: 202.5 °
